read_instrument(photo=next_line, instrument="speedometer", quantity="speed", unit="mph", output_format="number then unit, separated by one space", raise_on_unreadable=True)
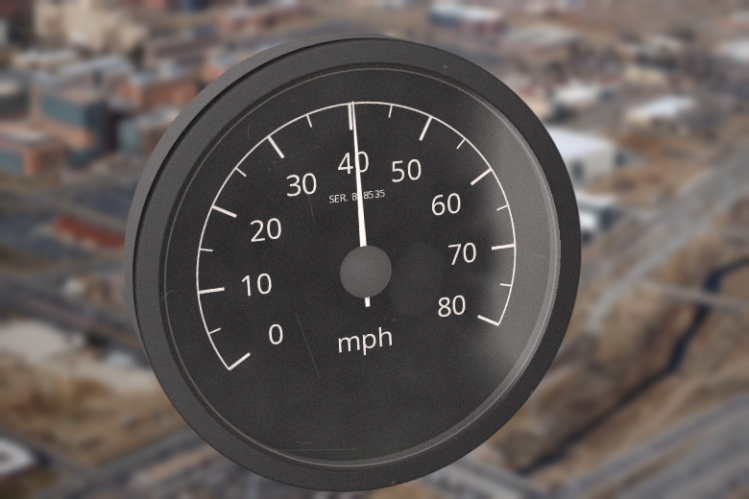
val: 40 mph
